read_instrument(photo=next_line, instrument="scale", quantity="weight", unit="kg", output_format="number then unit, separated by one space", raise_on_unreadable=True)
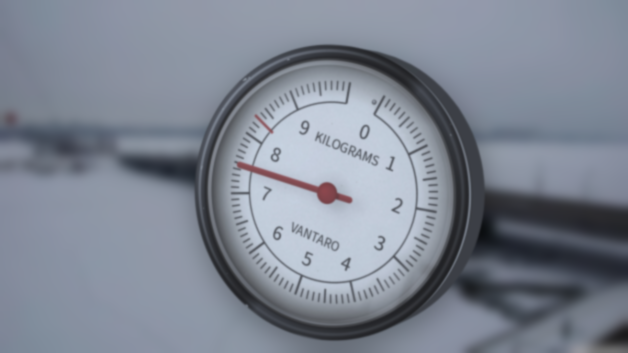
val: 7.5 kg
